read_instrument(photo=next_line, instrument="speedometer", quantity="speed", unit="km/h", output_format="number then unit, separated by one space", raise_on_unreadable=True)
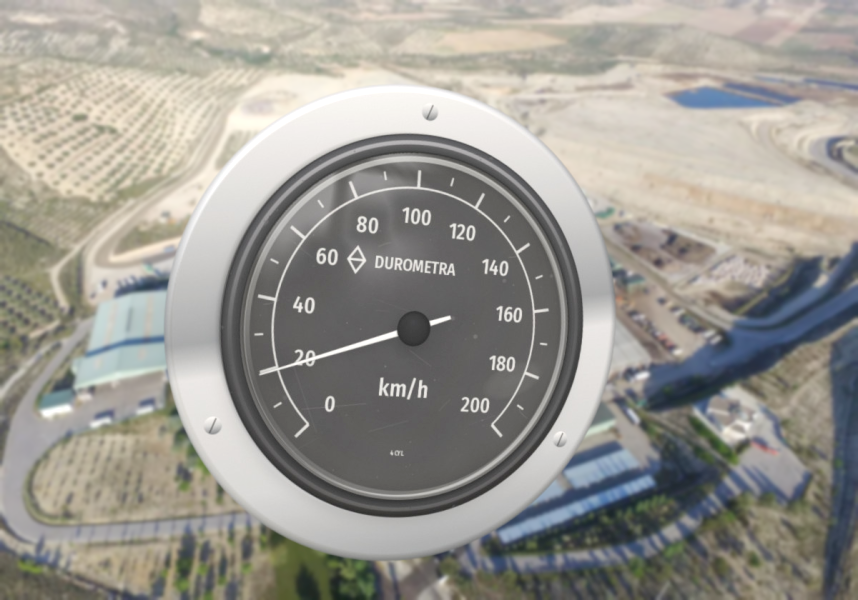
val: 20 km/h
